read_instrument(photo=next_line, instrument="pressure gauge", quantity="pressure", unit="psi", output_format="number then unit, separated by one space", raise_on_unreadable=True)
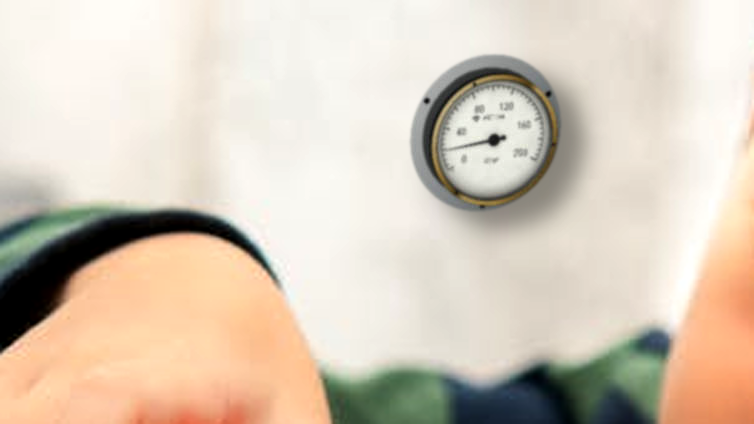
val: 20 psi
